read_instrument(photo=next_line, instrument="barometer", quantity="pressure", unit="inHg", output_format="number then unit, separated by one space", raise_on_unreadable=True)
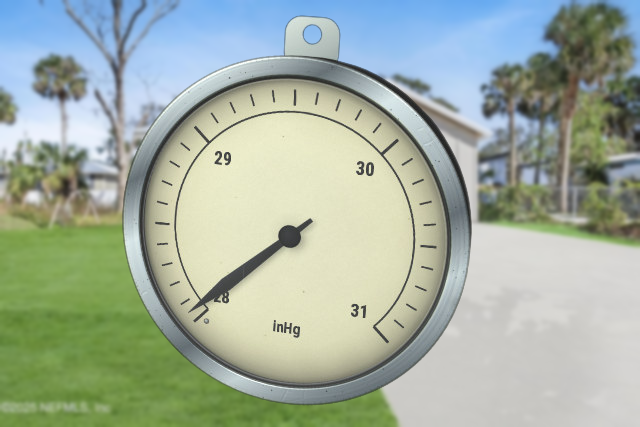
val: 28.05 inHg
